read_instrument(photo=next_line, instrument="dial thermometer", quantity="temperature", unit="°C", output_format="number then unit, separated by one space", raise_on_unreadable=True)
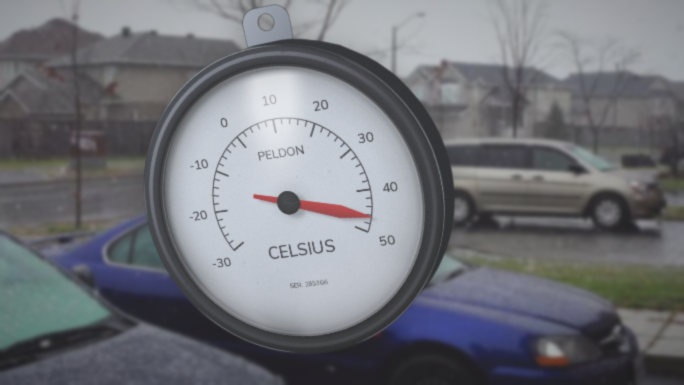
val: 46 °C
